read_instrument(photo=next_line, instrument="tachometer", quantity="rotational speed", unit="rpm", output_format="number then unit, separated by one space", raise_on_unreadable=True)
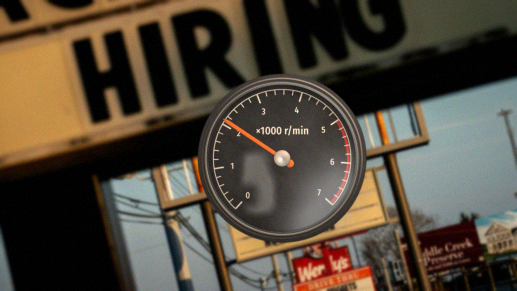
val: 2100 rpm
